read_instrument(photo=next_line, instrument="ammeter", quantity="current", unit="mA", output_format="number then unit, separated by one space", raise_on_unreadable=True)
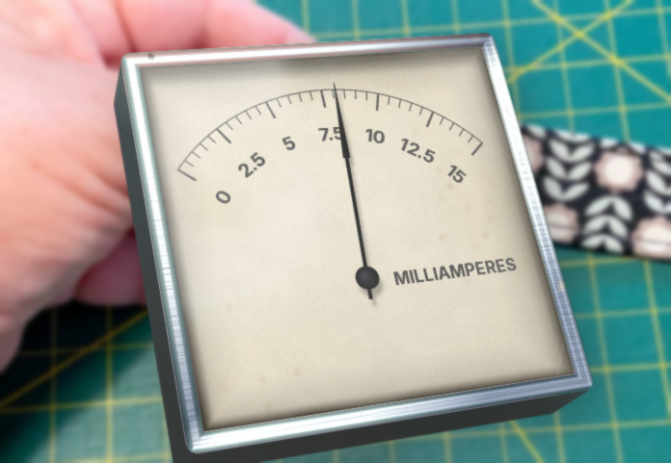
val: 8 mA
